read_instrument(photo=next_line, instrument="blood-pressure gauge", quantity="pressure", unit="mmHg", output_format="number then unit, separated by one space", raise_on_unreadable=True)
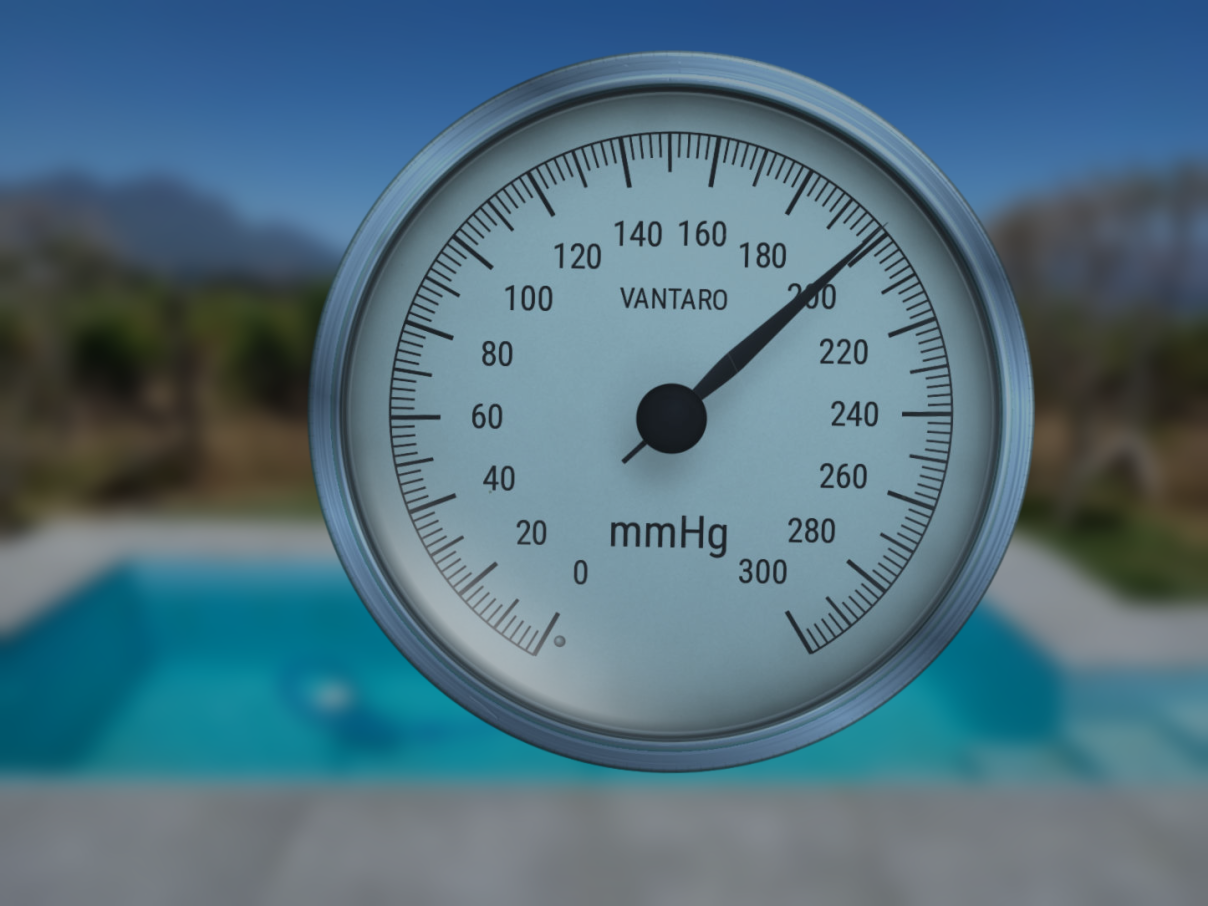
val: 198 mmHg
